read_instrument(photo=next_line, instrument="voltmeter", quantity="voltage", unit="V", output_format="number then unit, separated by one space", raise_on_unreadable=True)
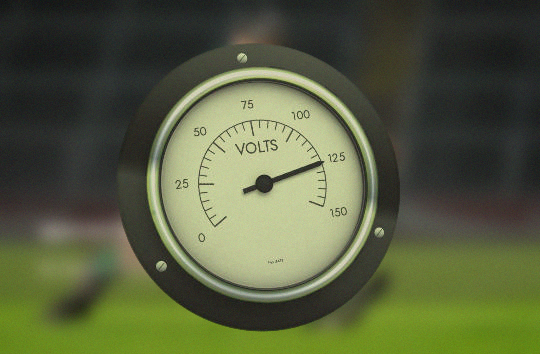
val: 125 V
